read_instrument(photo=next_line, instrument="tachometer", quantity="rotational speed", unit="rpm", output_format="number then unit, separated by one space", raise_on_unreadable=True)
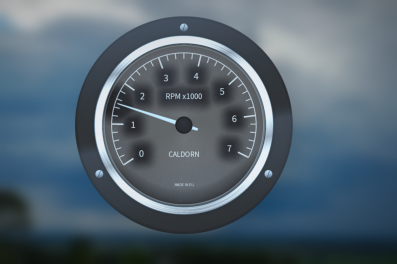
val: 1500 rpm
